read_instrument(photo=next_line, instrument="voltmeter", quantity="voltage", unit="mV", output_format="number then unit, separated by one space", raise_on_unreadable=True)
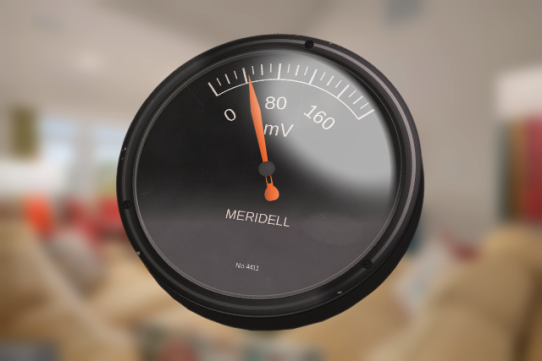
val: 45 mV
